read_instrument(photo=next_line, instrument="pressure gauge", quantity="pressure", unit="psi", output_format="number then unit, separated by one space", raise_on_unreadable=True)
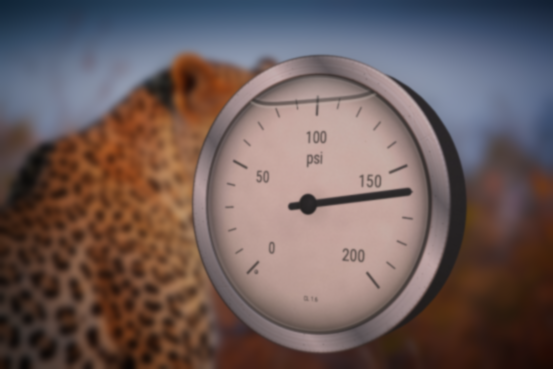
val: 160 psi
